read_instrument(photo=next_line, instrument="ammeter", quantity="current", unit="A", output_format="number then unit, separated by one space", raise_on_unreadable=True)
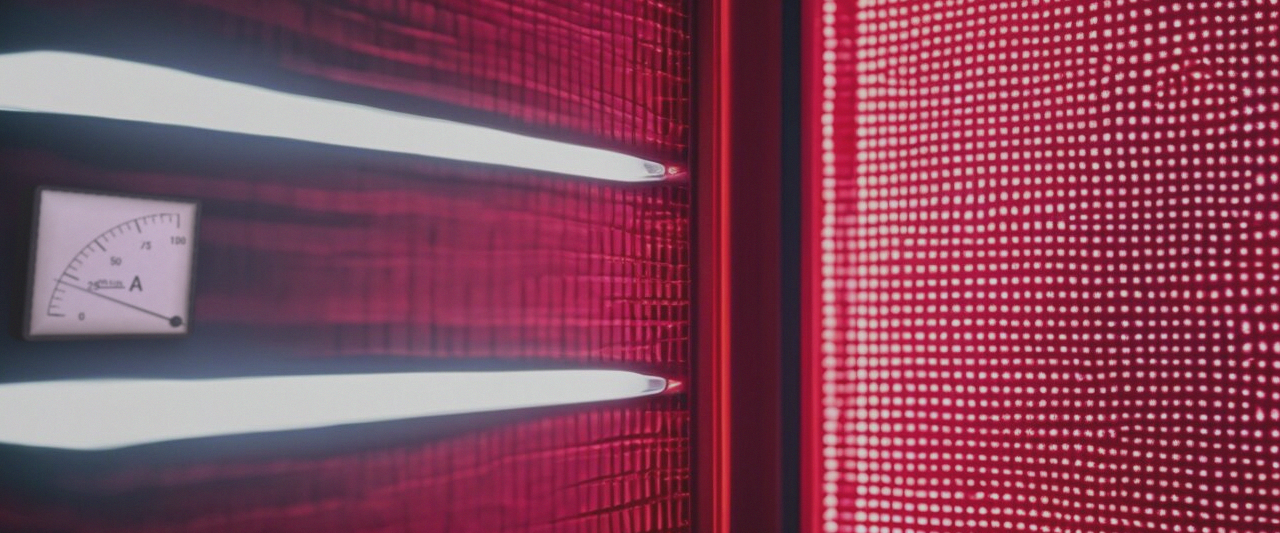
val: 20 A
